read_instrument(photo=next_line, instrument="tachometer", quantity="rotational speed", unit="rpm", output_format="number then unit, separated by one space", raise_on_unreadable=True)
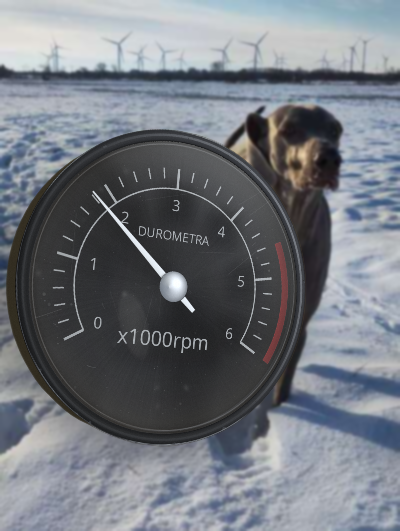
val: 1800 rpm
